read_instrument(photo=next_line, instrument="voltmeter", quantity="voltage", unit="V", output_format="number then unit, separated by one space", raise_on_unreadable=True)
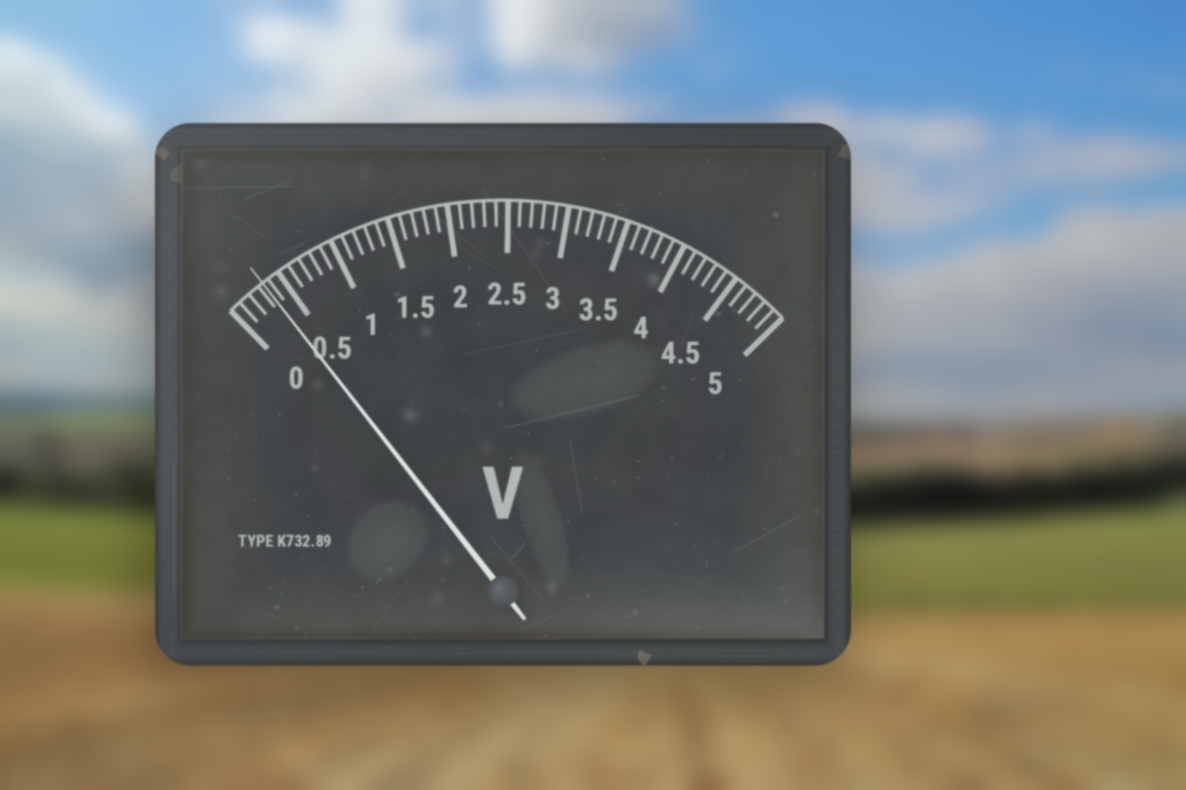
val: 0.35 V
